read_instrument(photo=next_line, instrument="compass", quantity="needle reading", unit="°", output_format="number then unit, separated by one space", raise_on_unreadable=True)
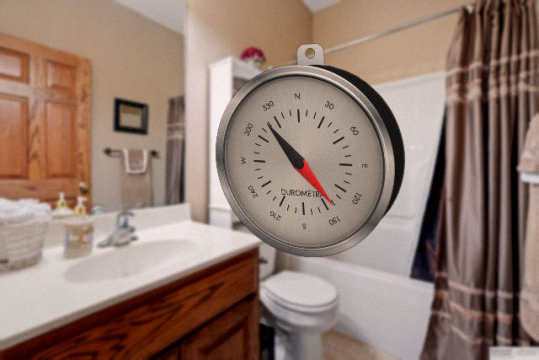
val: 140 °
